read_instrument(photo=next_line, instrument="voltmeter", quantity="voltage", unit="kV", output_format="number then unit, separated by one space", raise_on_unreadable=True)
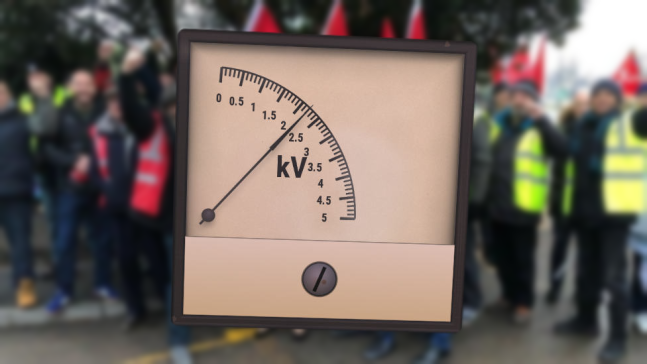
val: 2.2 kV
